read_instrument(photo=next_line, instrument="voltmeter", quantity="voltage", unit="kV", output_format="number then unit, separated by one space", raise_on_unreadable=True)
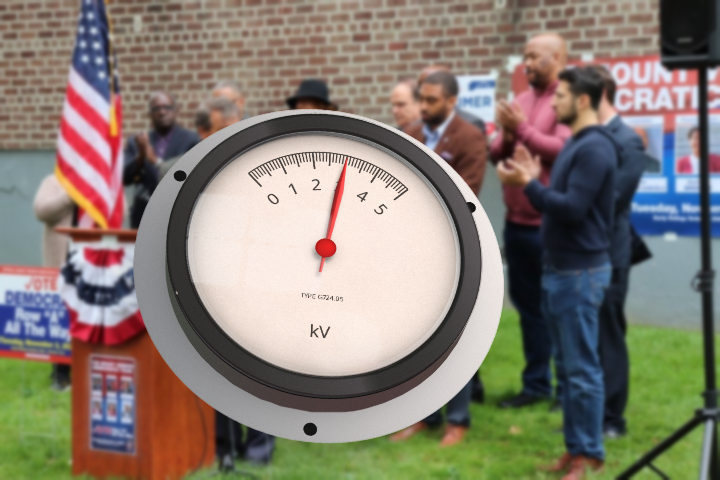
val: 3 kV
